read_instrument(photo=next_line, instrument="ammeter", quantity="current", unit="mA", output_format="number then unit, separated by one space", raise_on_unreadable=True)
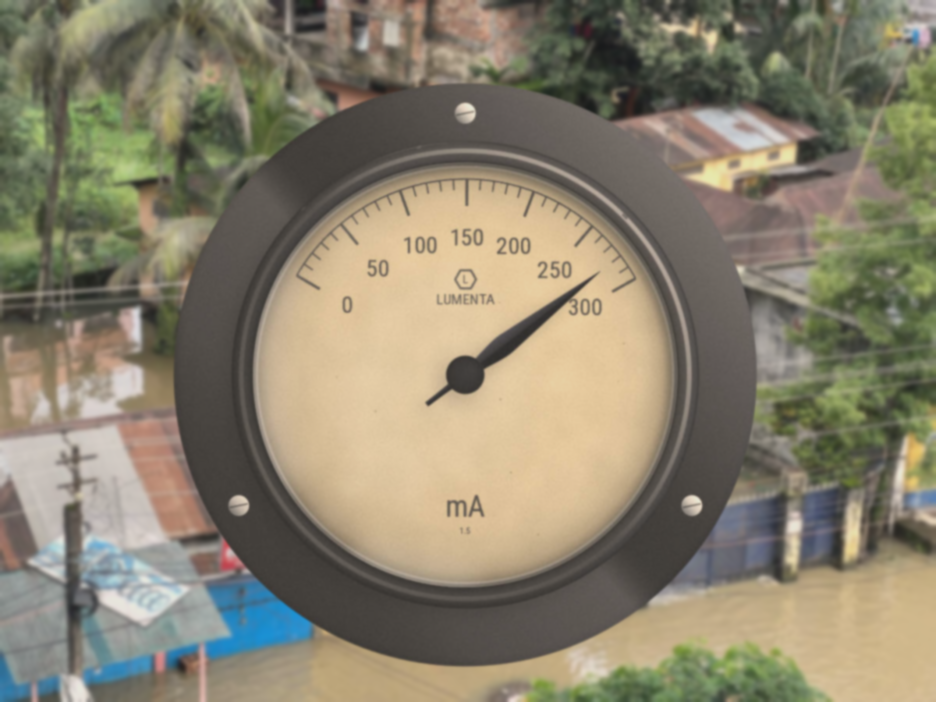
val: 280 mA
